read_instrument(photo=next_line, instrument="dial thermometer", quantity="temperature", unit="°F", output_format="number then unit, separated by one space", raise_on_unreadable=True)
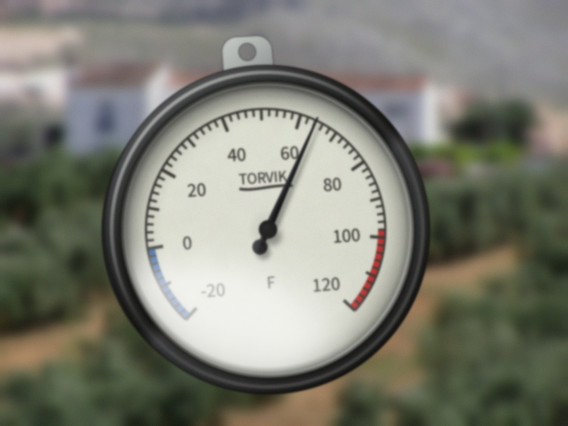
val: 64 °F
